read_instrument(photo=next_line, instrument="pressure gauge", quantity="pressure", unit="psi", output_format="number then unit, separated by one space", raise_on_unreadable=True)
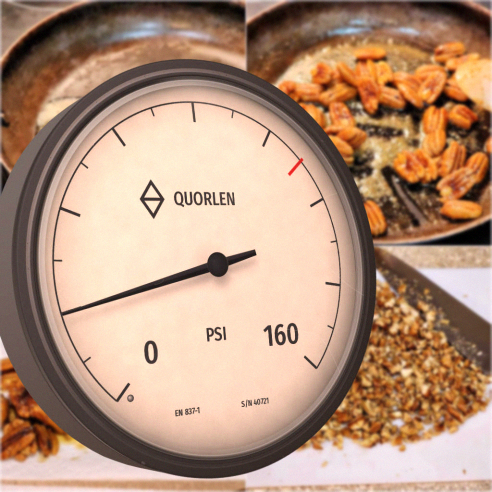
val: 20 psi
